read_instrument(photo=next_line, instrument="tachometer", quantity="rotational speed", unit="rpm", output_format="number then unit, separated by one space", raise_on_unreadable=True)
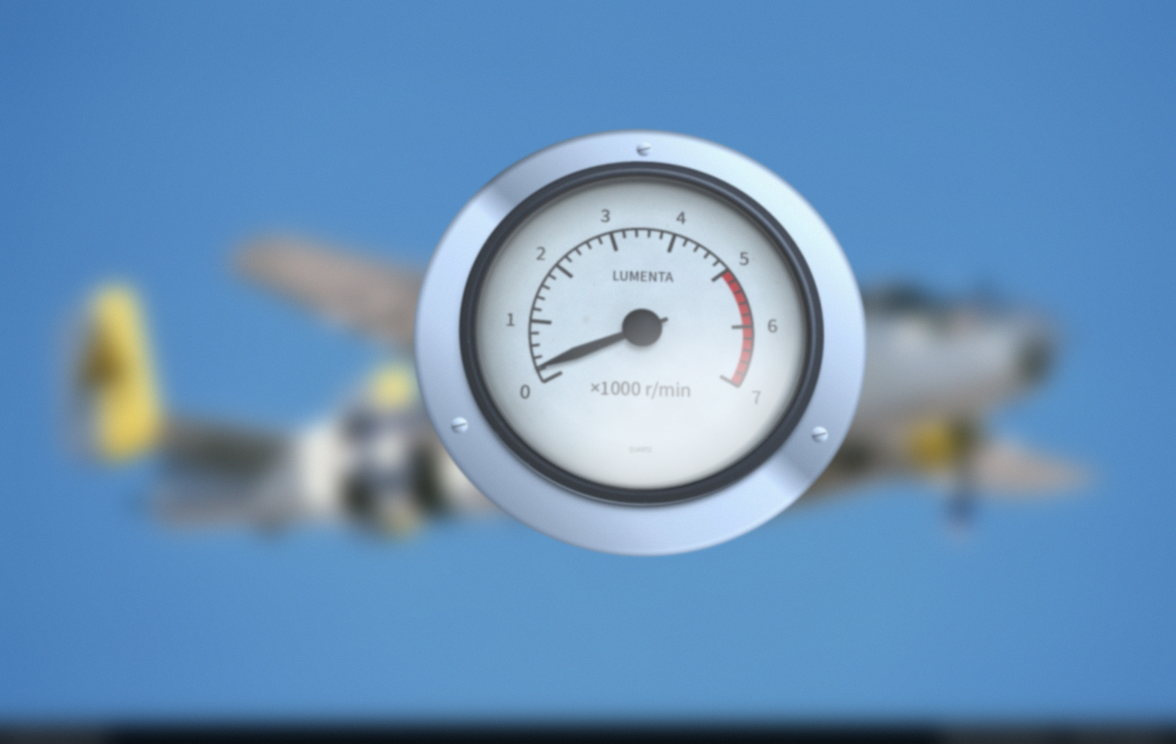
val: 200 rpm
